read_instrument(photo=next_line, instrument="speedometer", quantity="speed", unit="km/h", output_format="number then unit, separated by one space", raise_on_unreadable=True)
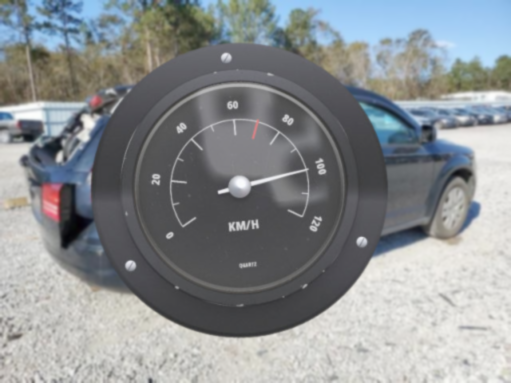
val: 100 km/h
